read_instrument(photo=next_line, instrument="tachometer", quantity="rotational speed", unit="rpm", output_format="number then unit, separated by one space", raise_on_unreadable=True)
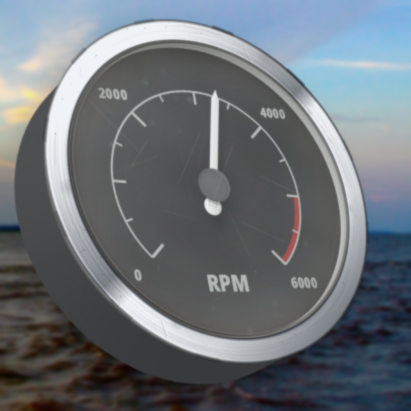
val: 3250 rpm
